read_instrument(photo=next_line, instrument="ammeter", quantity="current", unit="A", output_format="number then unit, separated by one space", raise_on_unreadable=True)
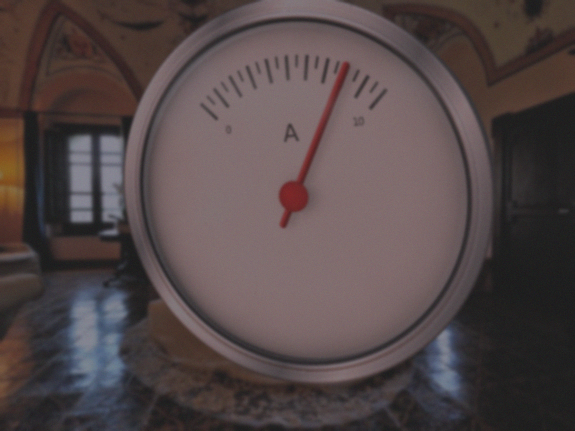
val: 8 A
